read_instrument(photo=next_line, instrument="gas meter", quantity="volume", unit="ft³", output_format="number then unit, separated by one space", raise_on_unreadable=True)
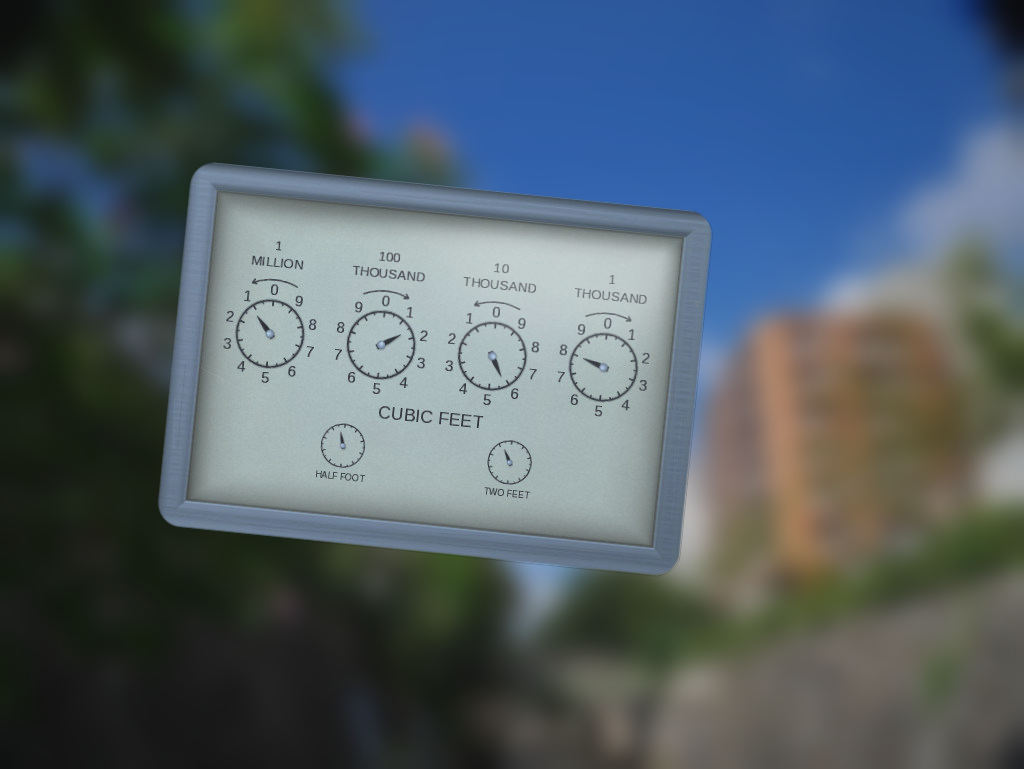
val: 115800 ft³
